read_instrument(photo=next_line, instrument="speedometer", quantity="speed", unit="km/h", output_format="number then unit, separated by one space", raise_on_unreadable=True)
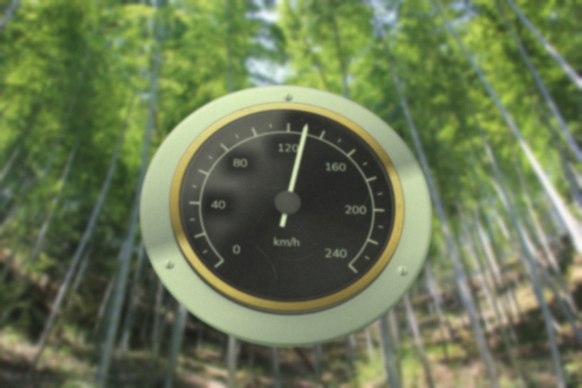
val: 130 km/h
